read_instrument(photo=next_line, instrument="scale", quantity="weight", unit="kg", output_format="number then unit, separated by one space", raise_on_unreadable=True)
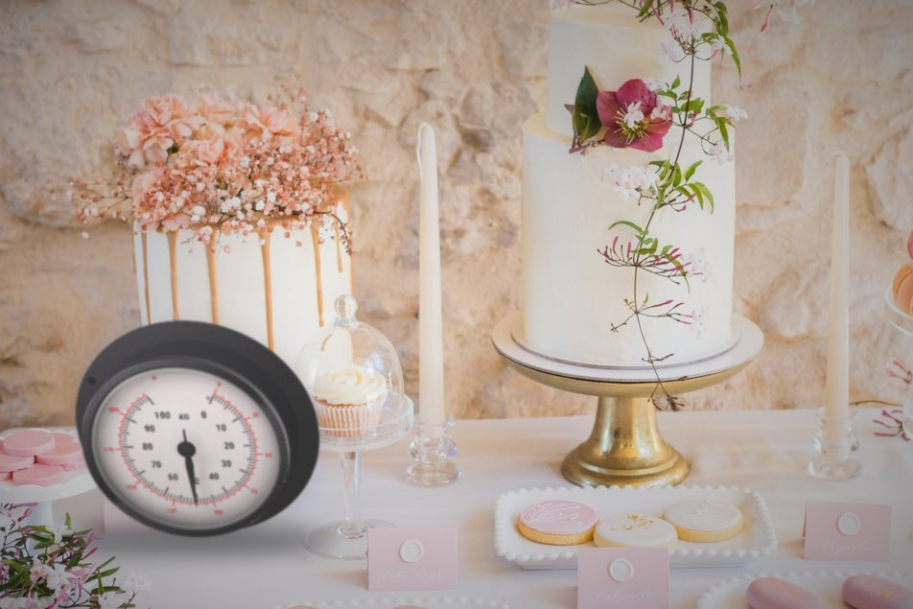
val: 50 kg
